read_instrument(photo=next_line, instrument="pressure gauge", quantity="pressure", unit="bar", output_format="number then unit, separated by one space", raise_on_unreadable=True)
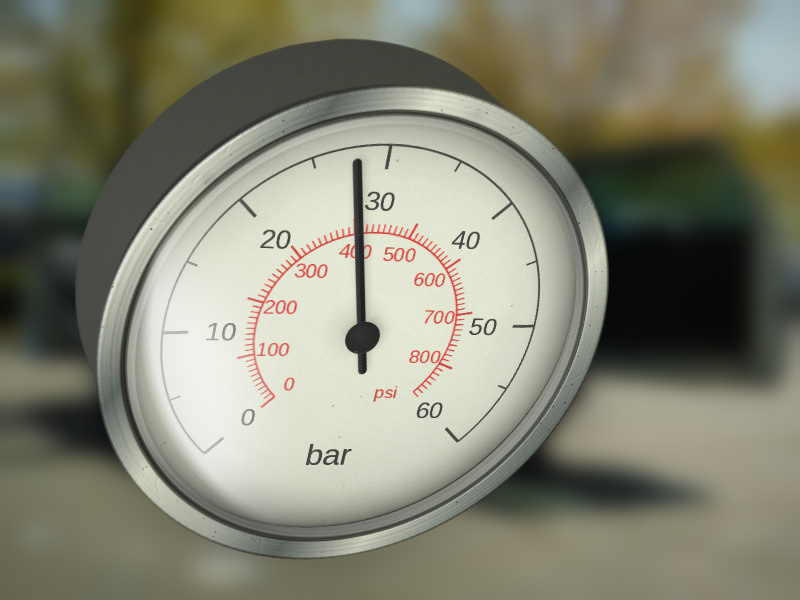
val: 27.5 bar
